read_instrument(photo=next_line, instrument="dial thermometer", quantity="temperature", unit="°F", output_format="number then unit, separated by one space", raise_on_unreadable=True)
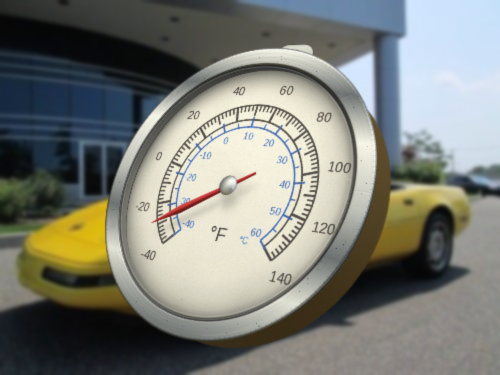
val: -30 °F
